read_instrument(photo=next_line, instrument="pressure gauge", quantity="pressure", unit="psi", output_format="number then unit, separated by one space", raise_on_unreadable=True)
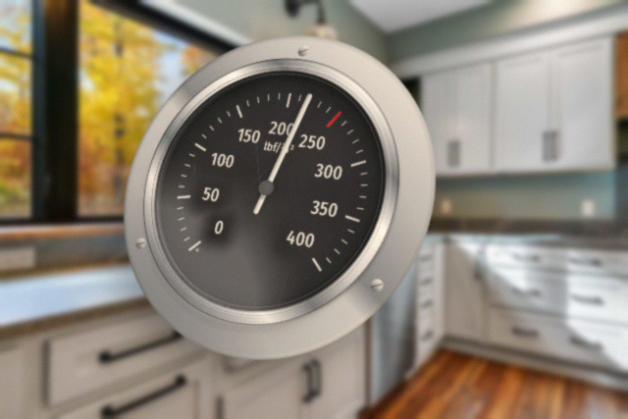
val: 220 psi
